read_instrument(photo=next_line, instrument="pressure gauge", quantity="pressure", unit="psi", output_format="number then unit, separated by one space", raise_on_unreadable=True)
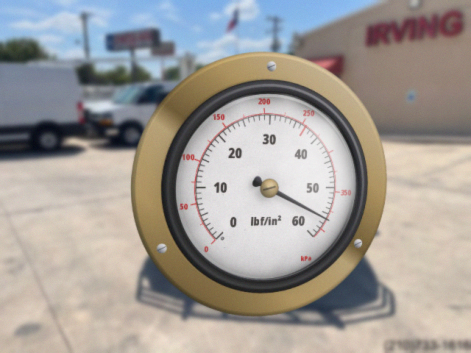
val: 56 psi
